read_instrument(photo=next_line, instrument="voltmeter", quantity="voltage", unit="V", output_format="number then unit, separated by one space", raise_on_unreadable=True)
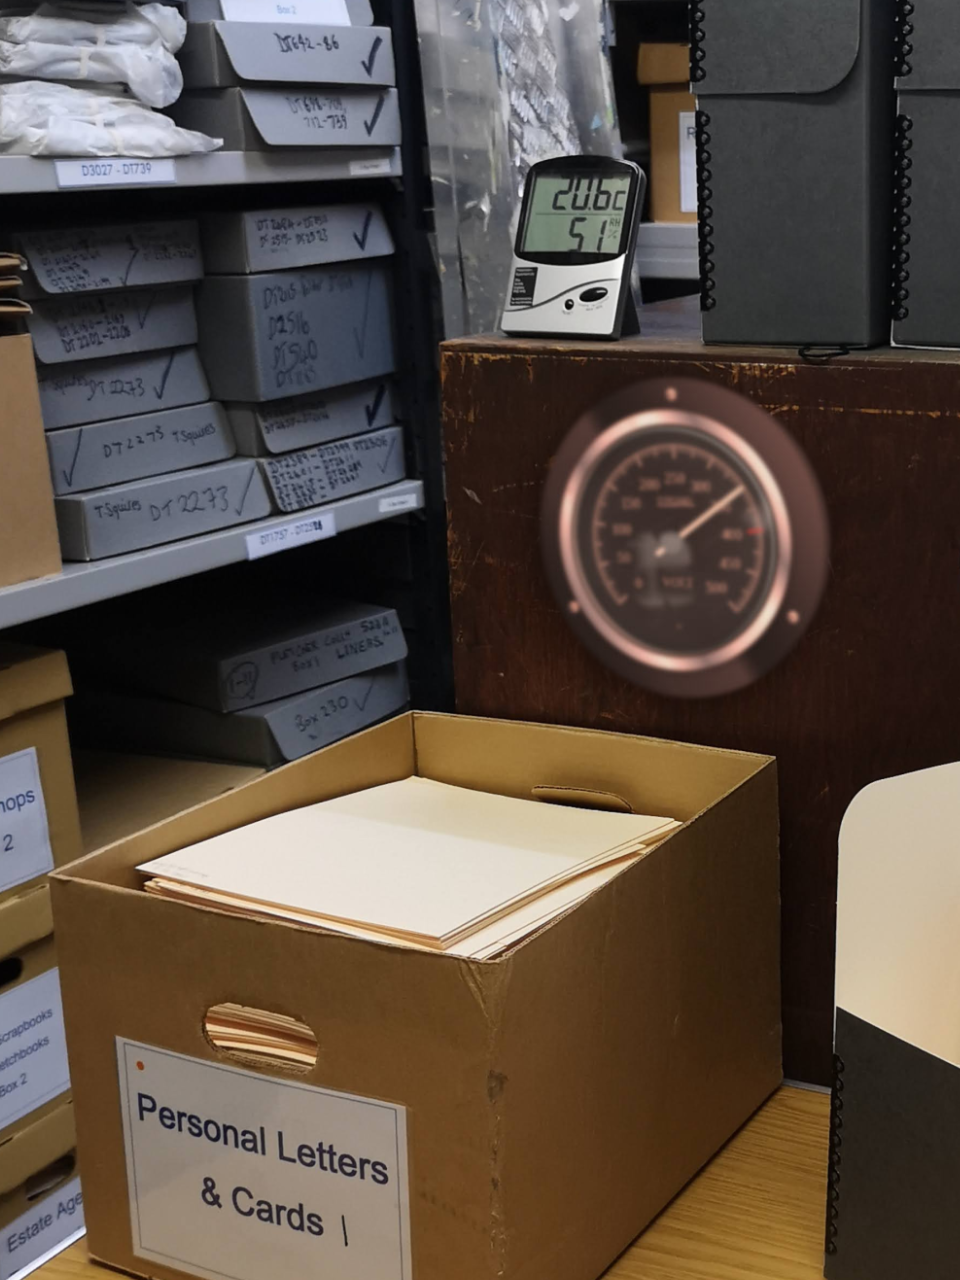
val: 350 V
